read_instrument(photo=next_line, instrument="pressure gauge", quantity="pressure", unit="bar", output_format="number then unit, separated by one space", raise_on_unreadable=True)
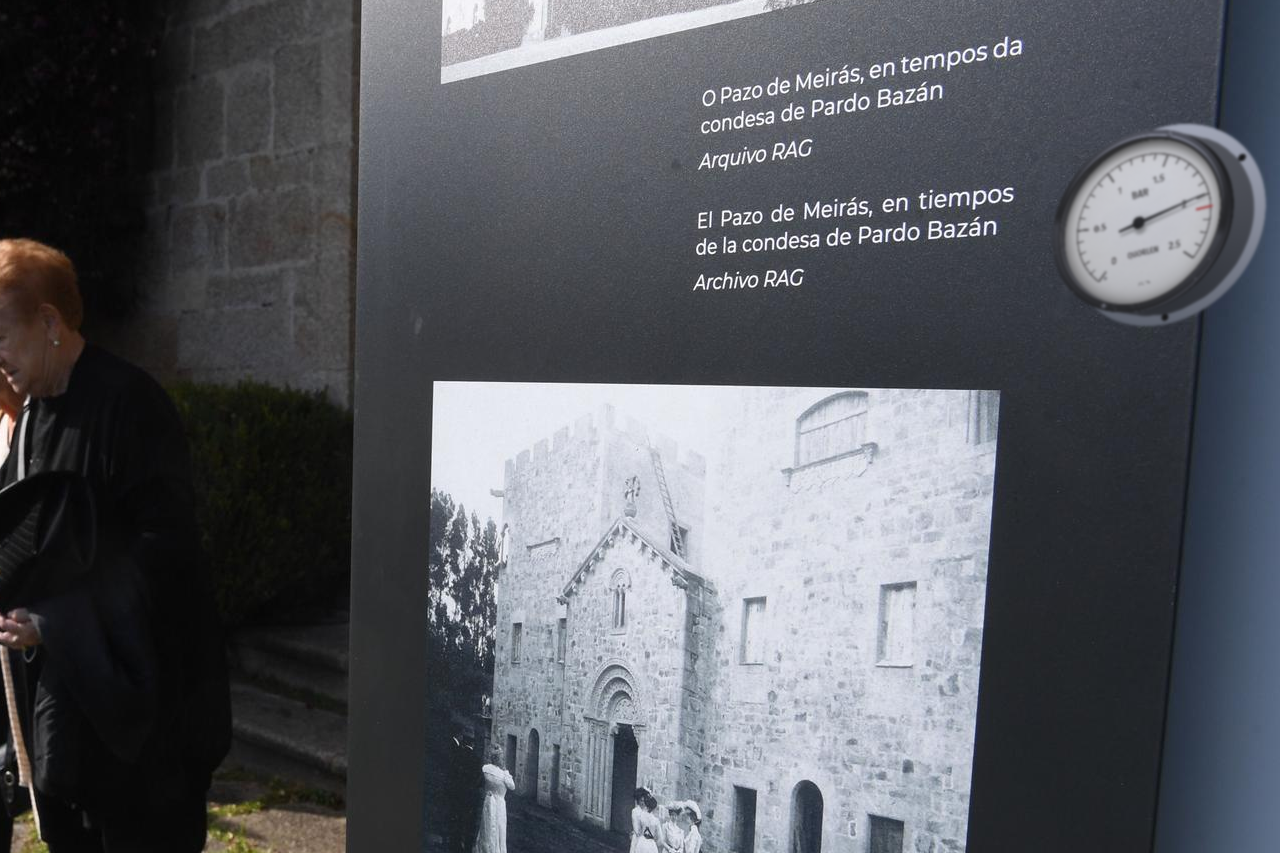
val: 2 bar
